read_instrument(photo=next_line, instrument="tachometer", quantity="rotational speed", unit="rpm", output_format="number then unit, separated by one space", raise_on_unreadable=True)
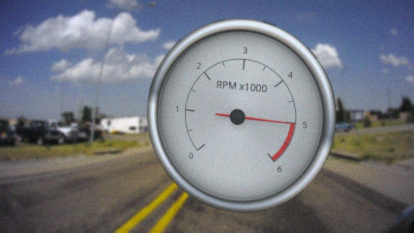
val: 5000 rpm
